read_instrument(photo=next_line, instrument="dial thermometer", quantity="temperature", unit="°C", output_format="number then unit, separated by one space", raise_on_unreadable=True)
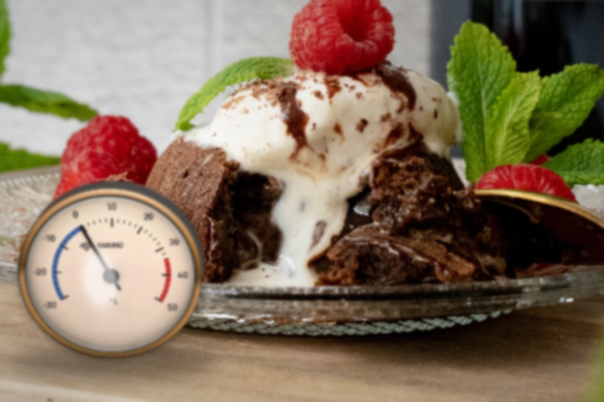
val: 0 °C
